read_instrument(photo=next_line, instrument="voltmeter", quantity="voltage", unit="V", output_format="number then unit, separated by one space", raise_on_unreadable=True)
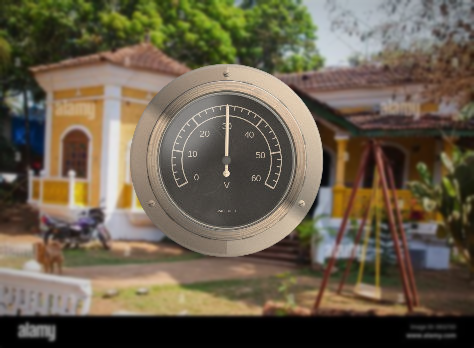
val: 30 V
